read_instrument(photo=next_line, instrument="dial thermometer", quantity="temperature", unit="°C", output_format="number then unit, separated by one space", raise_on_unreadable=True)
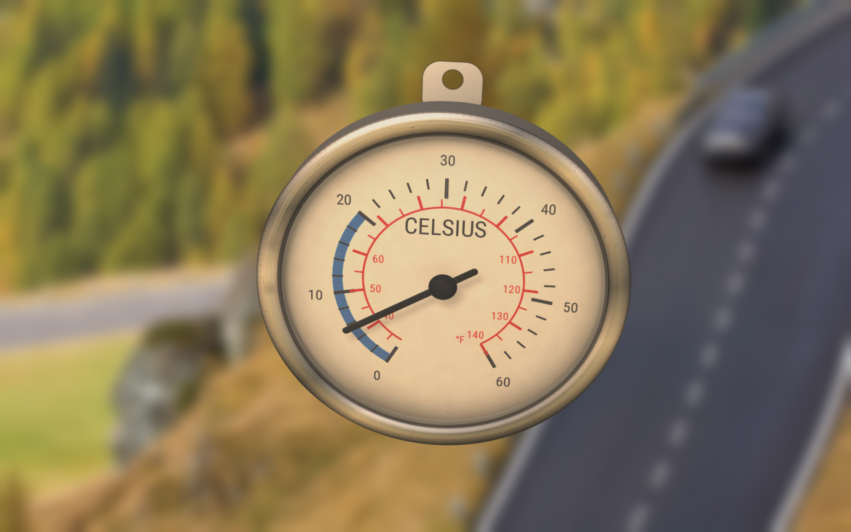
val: 6 °C
